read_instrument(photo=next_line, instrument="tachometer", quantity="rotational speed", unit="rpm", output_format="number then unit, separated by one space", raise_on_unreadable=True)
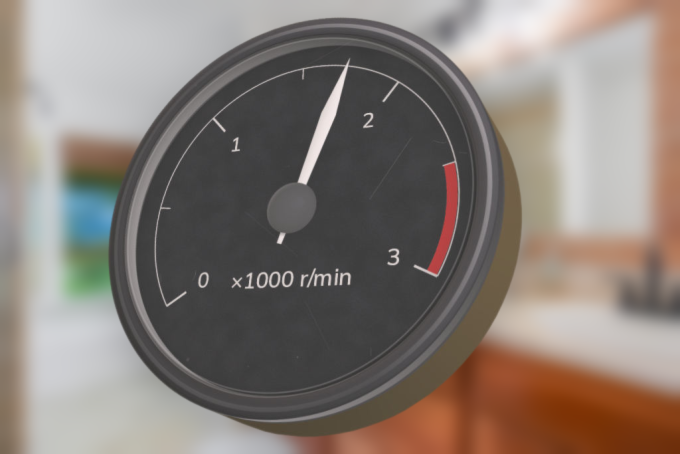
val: 1750 rpm
